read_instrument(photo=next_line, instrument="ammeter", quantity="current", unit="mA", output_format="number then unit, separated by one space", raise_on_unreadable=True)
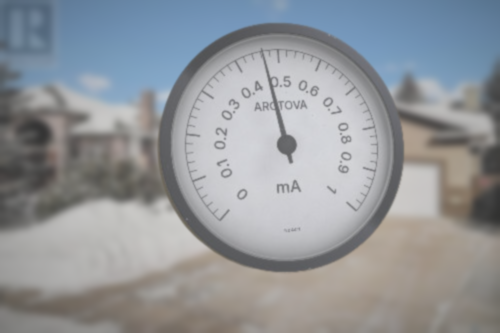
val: 0.46 mA
